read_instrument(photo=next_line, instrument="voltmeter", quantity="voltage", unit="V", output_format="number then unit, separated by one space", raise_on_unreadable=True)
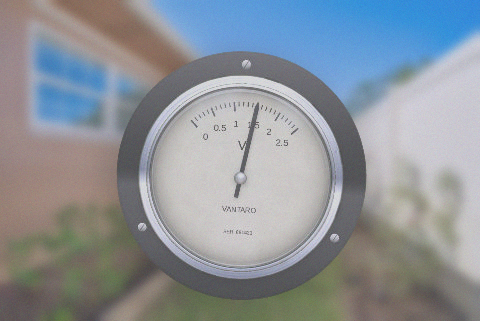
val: 1.5 V
